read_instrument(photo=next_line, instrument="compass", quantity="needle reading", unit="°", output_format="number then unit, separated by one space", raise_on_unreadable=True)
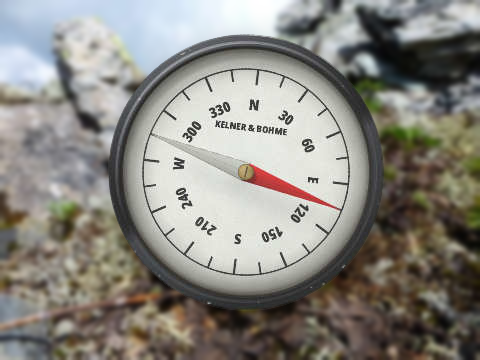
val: 105 °
